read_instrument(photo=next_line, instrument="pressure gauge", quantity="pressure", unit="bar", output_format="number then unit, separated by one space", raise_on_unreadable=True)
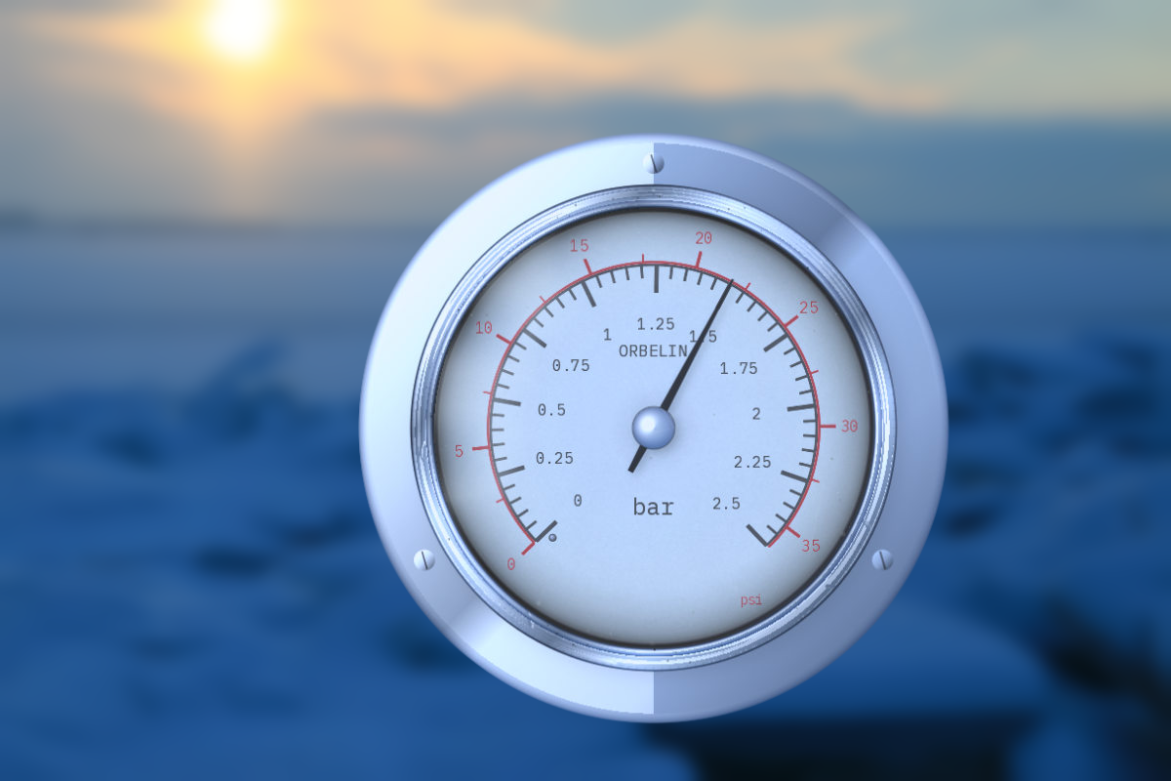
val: 1.5 bar
